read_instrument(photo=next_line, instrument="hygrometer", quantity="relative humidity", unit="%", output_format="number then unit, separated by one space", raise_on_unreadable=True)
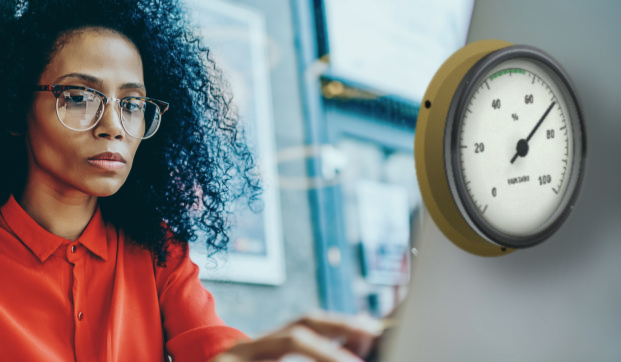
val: 70 %
